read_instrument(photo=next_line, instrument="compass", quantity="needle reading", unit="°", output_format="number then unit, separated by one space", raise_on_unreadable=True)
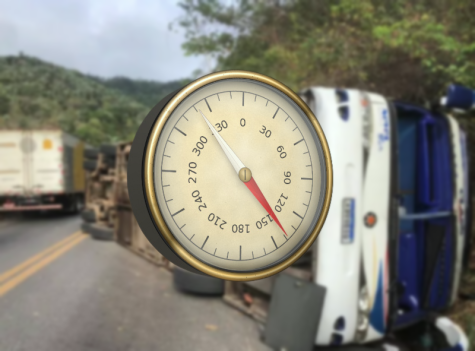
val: 140 °
